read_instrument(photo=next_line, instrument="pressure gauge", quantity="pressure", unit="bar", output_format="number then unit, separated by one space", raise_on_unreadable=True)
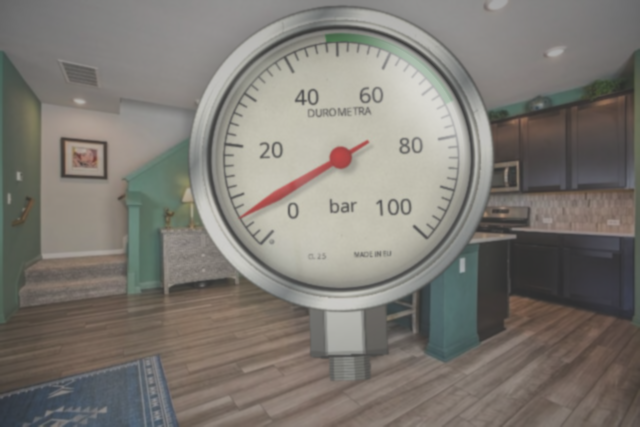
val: 6 bar
